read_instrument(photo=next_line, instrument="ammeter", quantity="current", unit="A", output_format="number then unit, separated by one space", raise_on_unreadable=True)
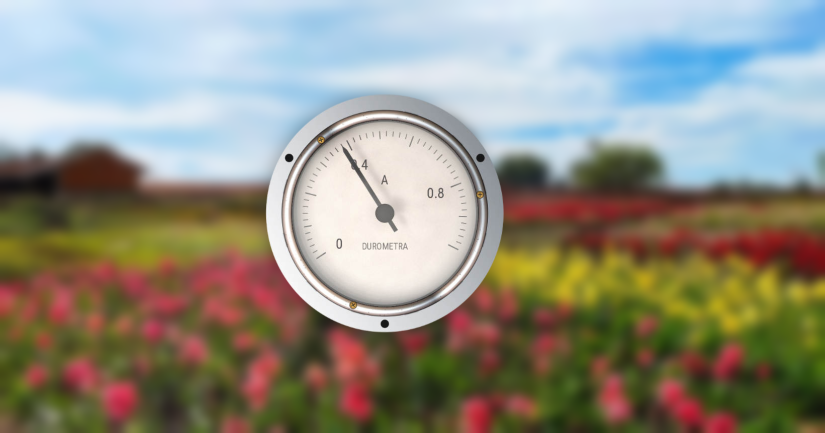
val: 0.38 A
